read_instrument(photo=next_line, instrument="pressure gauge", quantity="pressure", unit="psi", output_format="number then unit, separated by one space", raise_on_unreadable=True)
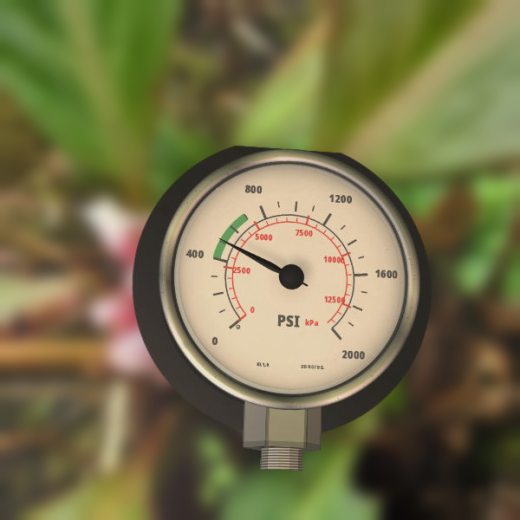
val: 500 psi
